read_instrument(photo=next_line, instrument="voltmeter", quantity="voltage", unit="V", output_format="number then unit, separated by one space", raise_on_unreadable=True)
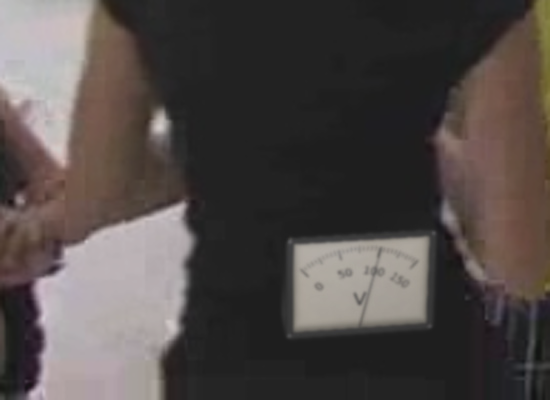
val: 100 V
